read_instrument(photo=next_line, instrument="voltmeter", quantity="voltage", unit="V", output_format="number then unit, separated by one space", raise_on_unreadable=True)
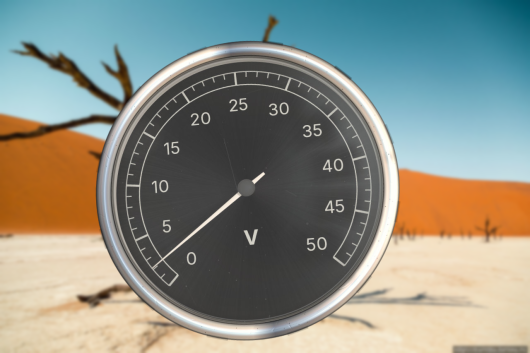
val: 2 V
